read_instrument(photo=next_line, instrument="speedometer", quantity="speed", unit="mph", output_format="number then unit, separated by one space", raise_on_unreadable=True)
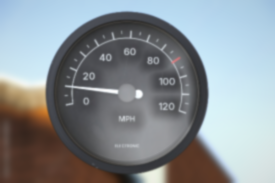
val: 10 mph
